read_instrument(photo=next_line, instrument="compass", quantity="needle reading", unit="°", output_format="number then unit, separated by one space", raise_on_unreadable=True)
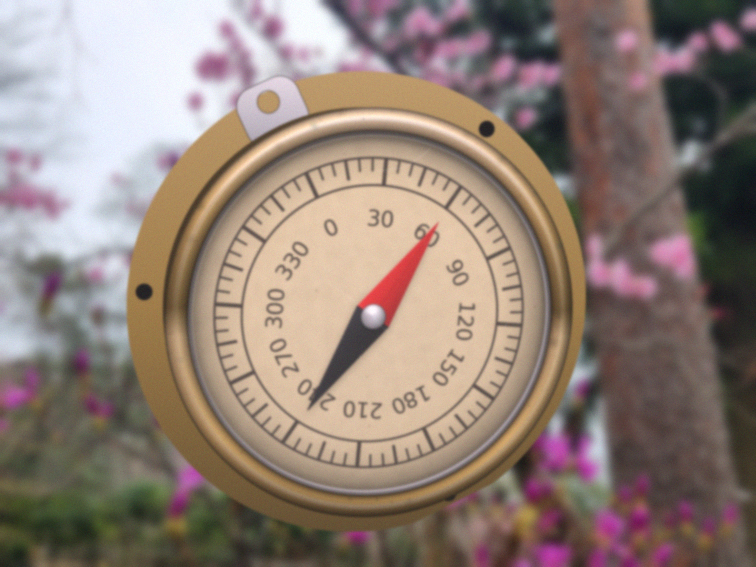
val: 60 °
